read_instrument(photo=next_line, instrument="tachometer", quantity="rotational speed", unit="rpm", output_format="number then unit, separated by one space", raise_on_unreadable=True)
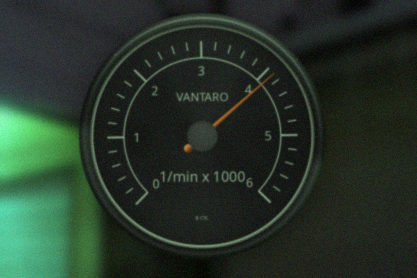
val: 4100 rpm
